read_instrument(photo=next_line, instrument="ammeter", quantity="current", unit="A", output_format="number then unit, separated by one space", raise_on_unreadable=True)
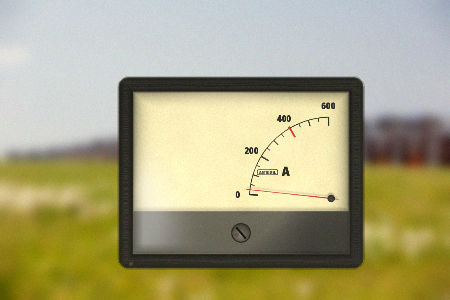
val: 25 A
